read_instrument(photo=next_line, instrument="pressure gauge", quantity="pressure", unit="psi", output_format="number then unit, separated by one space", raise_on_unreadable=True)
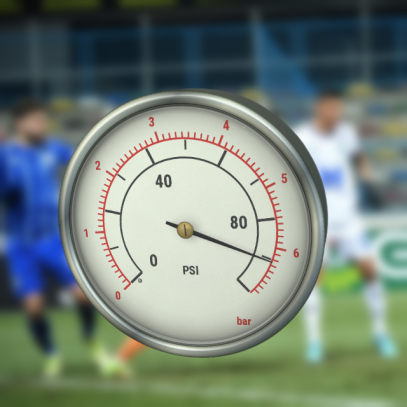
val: 90 psi
